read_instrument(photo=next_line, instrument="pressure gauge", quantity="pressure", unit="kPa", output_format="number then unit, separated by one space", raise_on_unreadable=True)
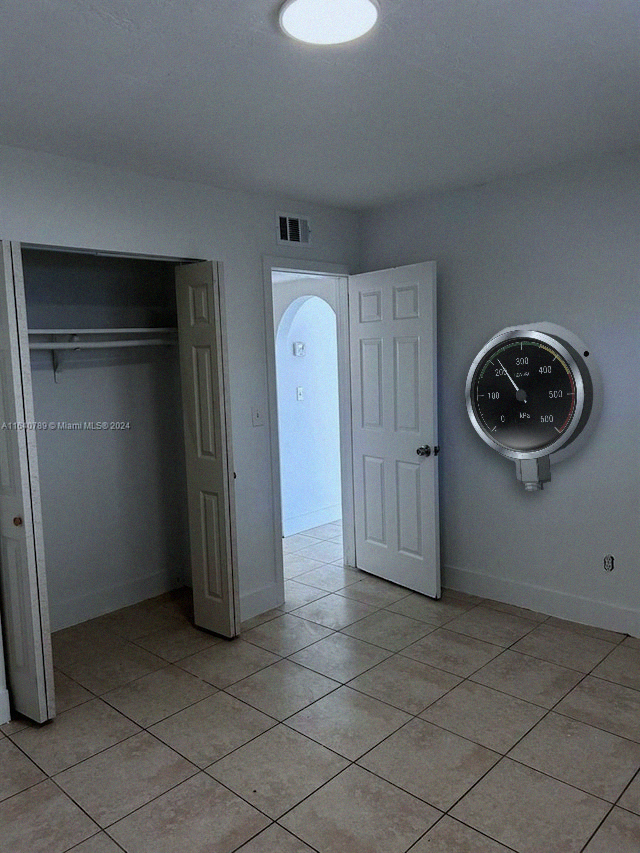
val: 225 kPa
